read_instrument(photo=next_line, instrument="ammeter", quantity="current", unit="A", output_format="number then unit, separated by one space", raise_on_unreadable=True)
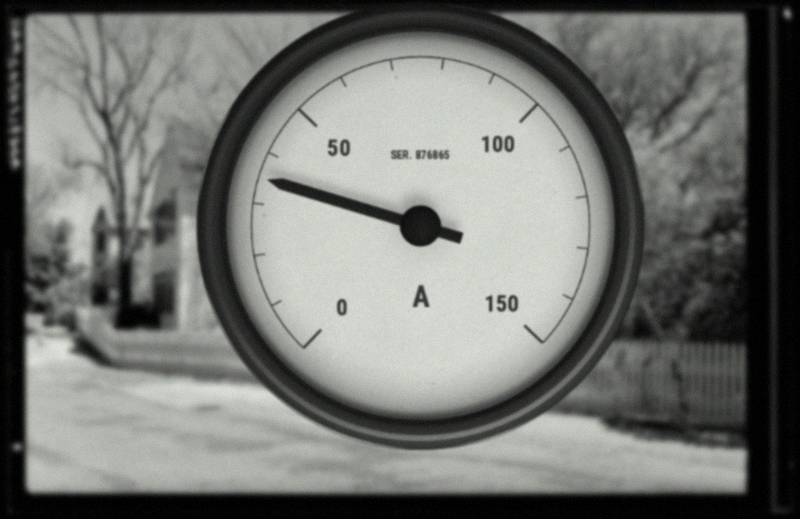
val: 35 A
